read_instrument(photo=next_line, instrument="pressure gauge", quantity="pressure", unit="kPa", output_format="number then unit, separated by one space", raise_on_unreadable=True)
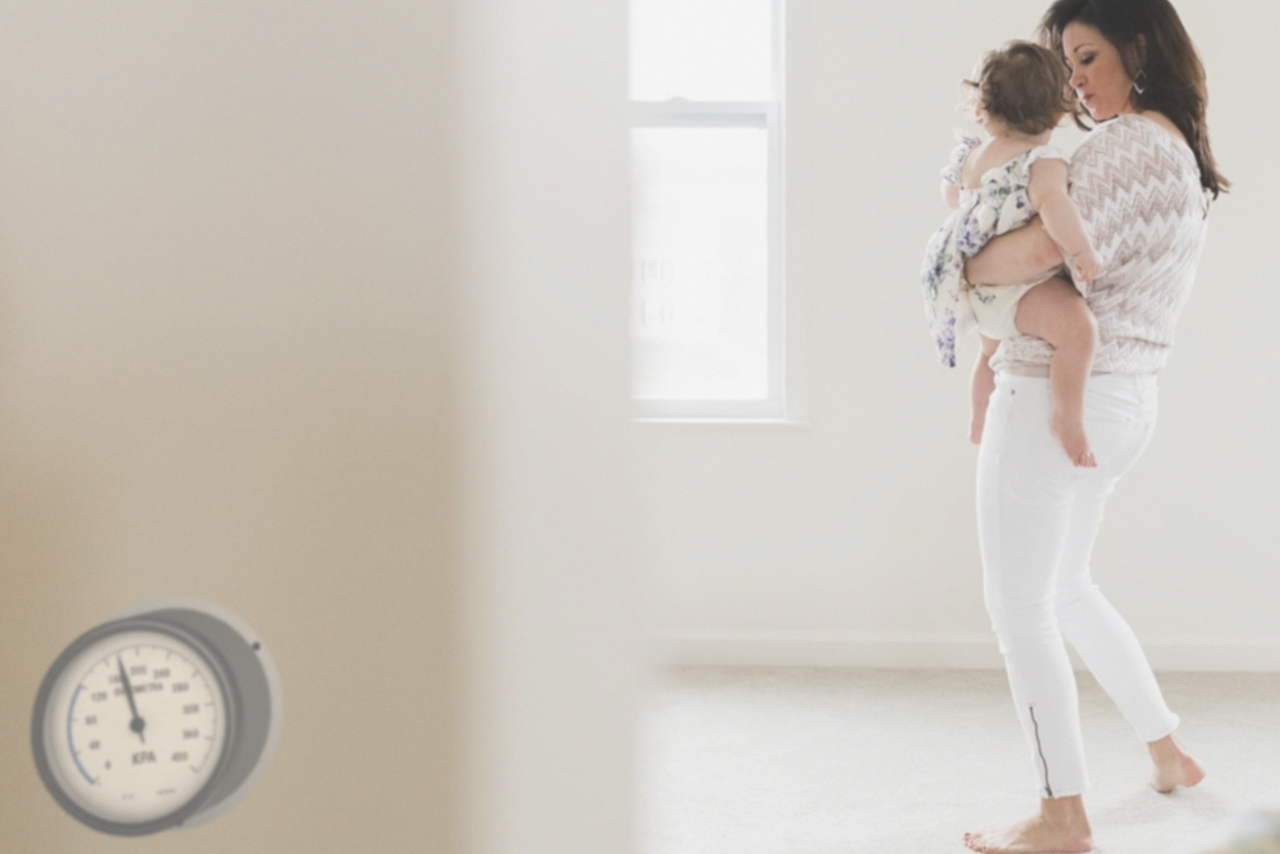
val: 180 kPa
